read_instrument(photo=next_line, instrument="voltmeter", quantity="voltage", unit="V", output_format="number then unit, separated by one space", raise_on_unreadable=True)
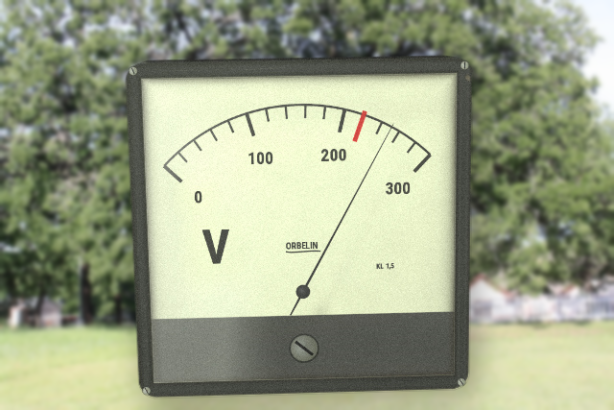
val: 250 V
